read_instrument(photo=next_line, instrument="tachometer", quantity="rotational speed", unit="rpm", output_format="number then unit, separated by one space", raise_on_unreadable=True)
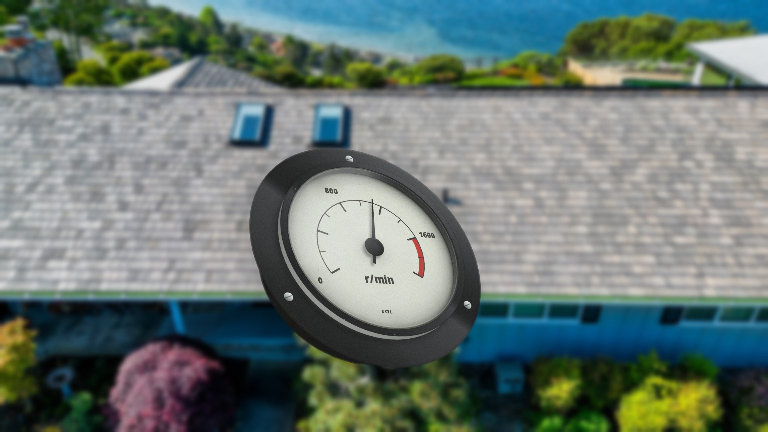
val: 1100 rpm
